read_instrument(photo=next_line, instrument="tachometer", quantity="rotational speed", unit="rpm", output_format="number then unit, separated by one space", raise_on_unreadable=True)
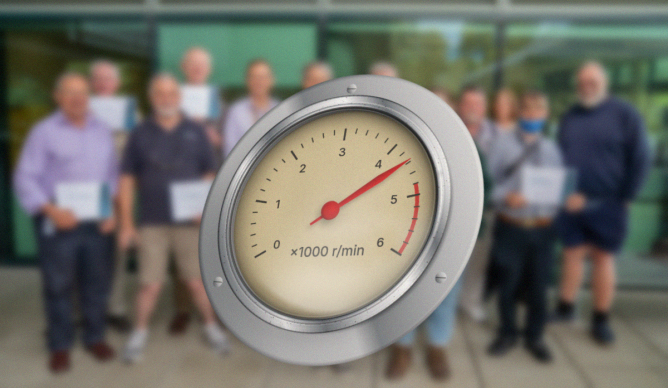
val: 4400 rpm
